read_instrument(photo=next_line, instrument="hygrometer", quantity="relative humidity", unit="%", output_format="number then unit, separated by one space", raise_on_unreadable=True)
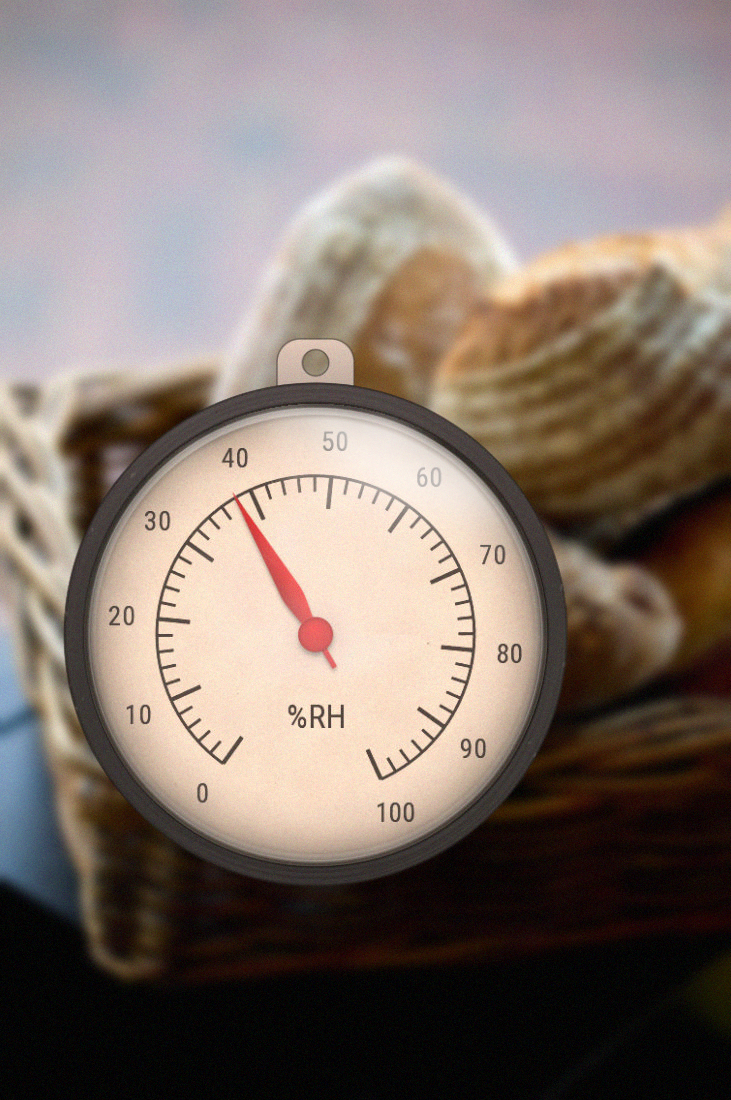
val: 38 %
